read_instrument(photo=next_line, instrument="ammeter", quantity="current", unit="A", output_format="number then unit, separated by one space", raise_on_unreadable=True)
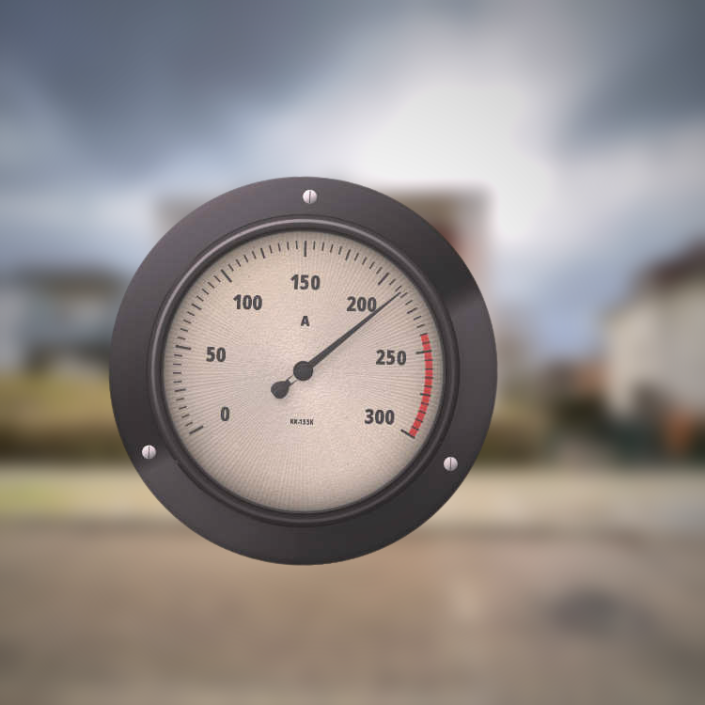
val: 212.5 A
